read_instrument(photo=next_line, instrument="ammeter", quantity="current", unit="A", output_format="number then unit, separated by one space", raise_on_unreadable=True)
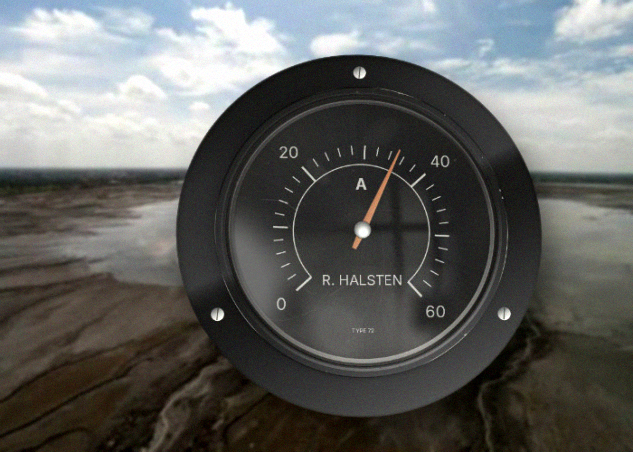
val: 35 A
